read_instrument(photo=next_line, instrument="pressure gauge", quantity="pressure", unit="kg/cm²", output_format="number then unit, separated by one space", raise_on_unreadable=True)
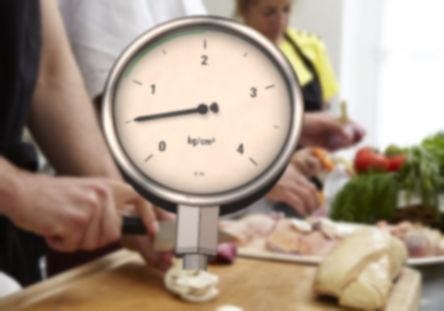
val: 0.5 kg/cm²
